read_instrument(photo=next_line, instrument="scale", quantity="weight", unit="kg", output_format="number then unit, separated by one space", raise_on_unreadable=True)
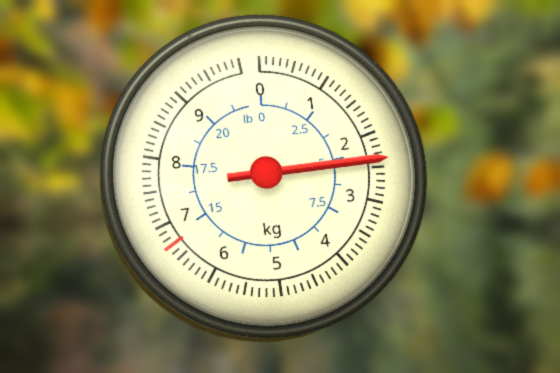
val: 2.4 kg
